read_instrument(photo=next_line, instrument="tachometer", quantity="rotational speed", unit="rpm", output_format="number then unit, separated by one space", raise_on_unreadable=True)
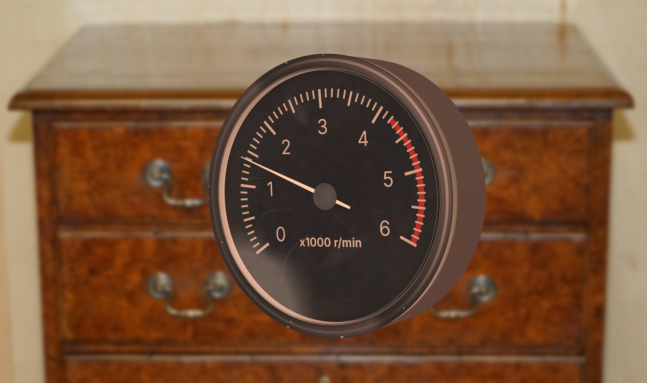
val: 1400 rpm
